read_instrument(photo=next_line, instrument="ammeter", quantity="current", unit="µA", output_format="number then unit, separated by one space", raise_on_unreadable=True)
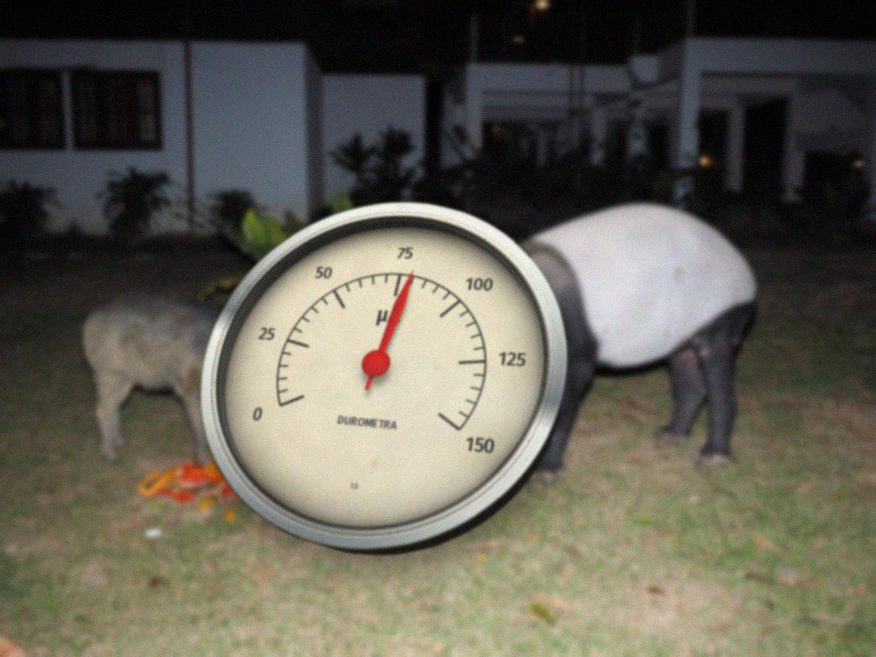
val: 80 µA
